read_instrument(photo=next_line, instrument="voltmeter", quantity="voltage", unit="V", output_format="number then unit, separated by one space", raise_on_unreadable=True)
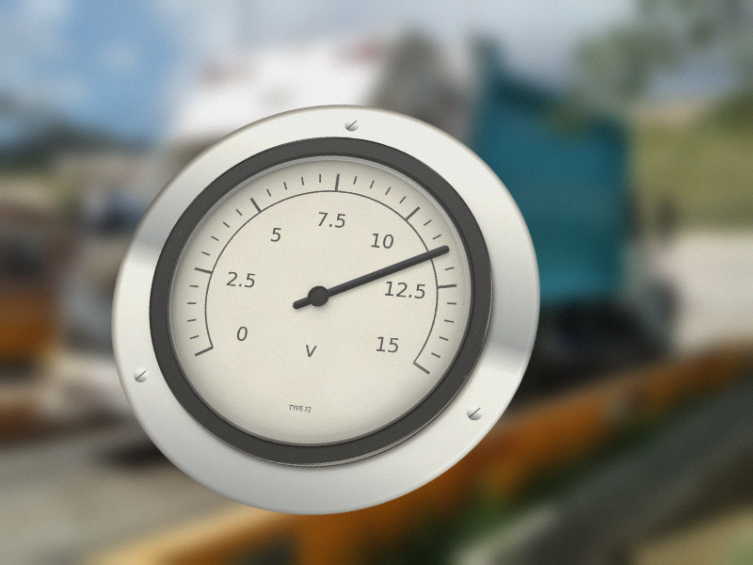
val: 11.5 V
